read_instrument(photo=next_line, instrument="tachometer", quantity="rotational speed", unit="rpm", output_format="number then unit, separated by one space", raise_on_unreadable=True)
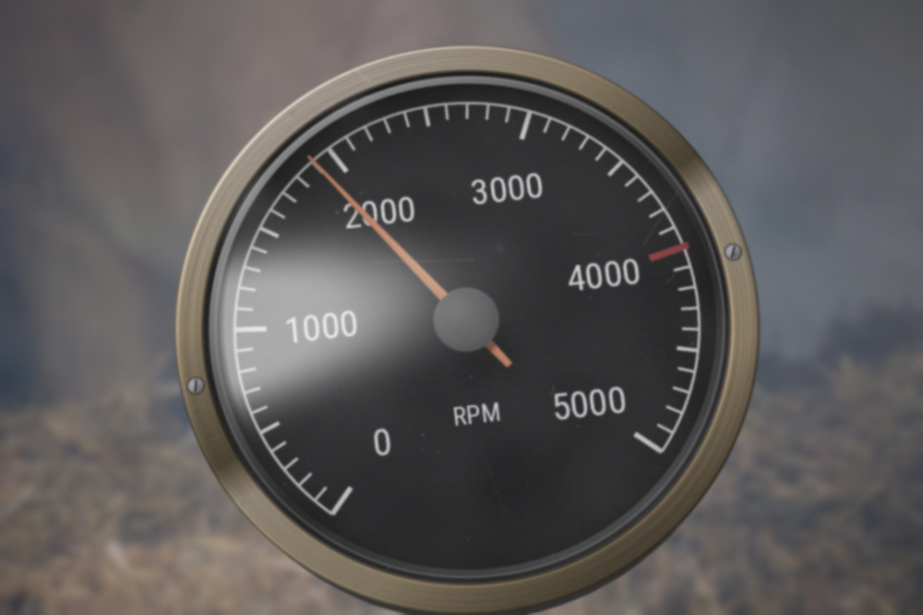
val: 1900 rpm
